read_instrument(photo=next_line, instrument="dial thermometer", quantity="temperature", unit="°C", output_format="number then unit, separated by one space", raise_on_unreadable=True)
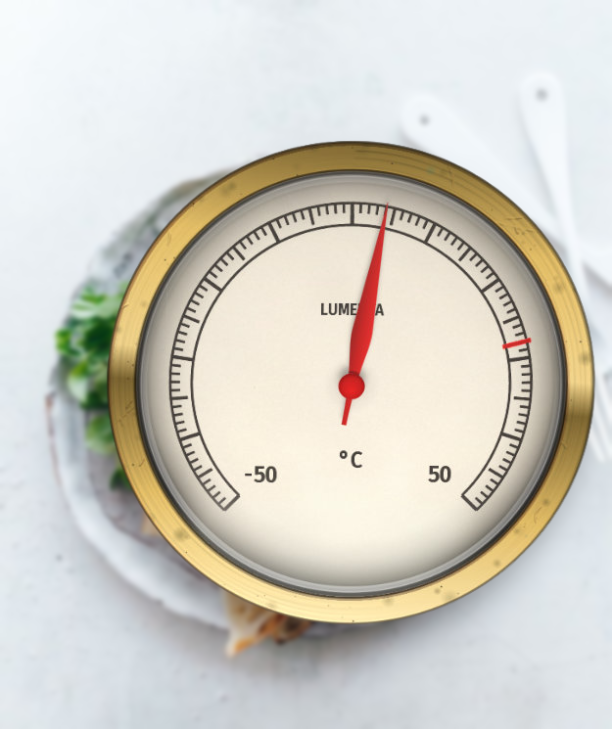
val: 4 °C
